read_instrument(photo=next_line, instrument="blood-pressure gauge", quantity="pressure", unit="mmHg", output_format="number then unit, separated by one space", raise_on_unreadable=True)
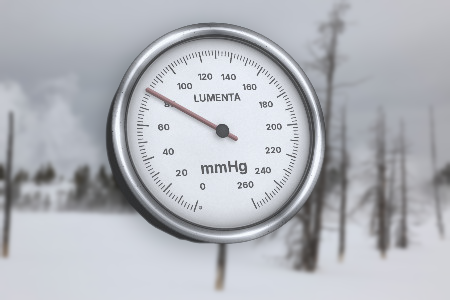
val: 80 mmHg
